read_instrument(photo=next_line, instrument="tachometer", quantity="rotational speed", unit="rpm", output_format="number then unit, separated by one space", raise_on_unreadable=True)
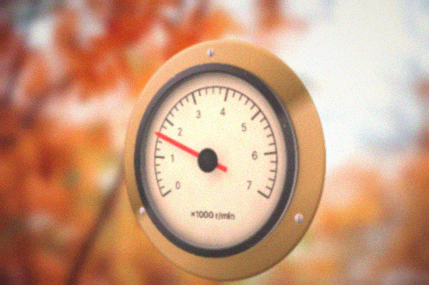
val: 1600 rpm
